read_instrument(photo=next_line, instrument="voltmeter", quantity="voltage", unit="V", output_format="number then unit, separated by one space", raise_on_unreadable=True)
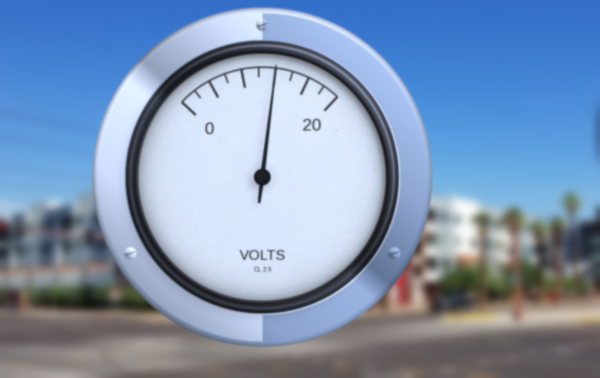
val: 12 V
